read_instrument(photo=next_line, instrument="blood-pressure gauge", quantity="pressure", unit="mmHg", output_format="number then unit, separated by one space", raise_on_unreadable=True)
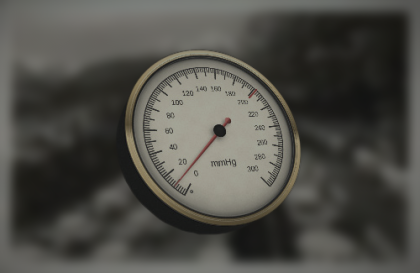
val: 10 mmHg
